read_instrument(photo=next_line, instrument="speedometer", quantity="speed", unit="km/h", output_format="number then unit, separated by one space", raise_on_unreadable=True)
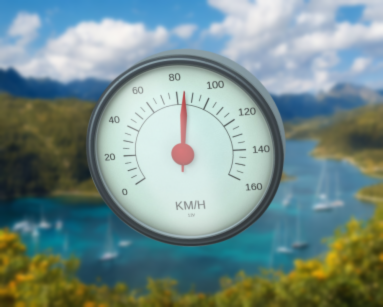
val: 85 km/h
